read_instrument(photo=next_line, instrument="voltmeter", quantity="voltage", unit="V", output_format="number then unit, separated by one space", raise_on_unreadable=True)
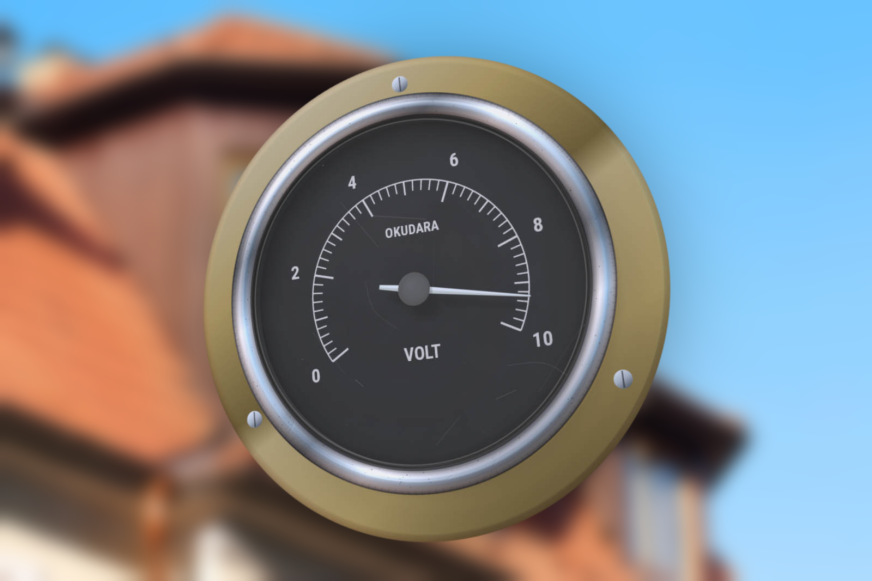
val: 9.3 V
